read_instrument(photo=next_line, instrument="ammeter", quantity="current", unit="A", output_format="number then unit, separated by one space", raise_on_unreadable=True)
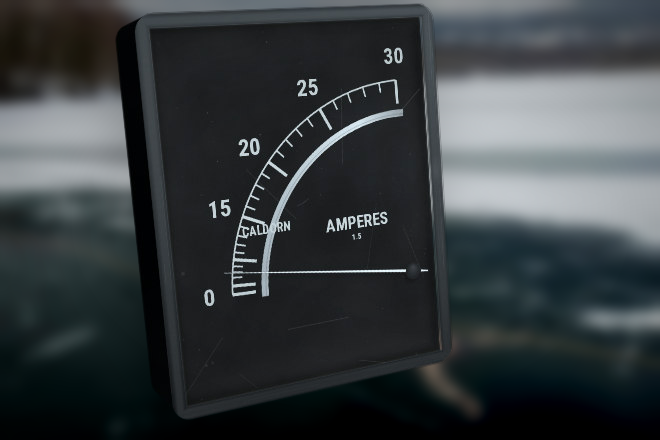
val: 8 A
